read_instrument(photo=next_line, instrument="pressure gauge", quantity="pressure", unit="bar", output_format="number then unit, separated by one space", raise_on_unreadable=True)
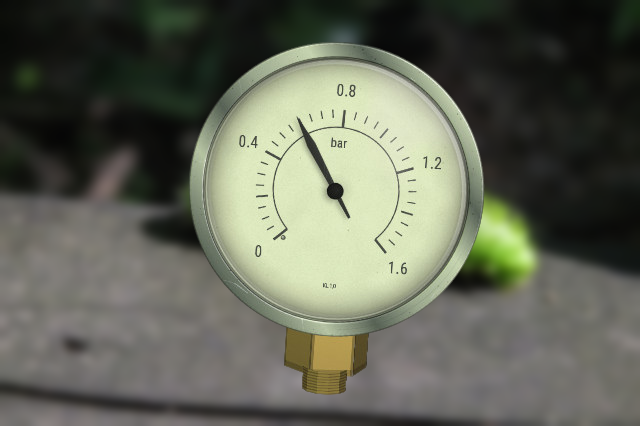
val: 0.6 bar
